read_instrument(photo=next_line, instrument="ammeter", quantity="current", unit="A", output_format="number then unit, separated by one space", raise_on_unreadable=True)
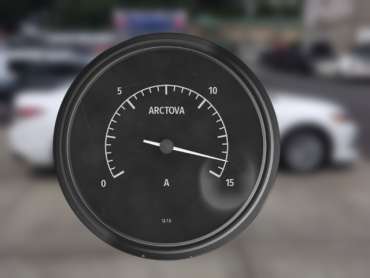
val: 14 A
